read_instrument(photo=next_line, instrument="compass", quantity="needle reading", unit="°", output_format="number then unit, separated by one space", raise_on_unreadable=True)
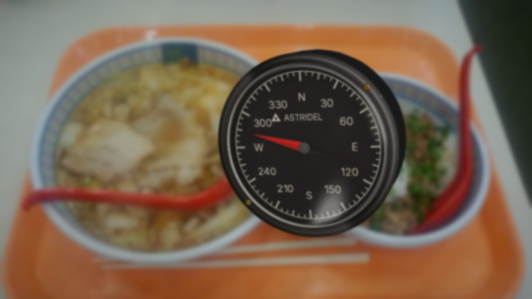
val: 285 °
